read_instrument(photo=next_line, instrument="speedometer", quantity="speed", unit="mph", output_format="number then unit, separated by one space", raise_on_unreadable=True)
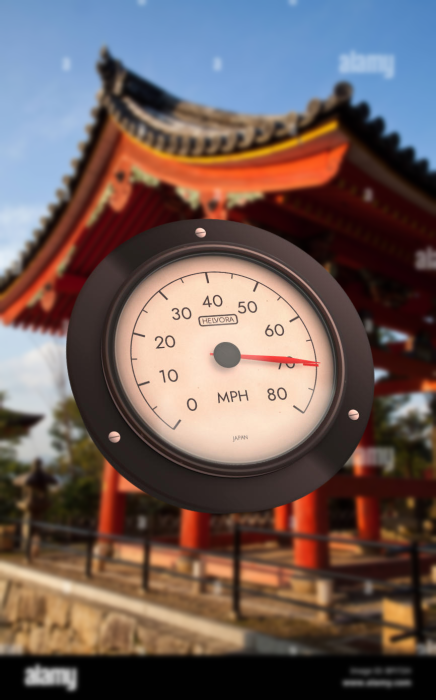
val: 70 mph
